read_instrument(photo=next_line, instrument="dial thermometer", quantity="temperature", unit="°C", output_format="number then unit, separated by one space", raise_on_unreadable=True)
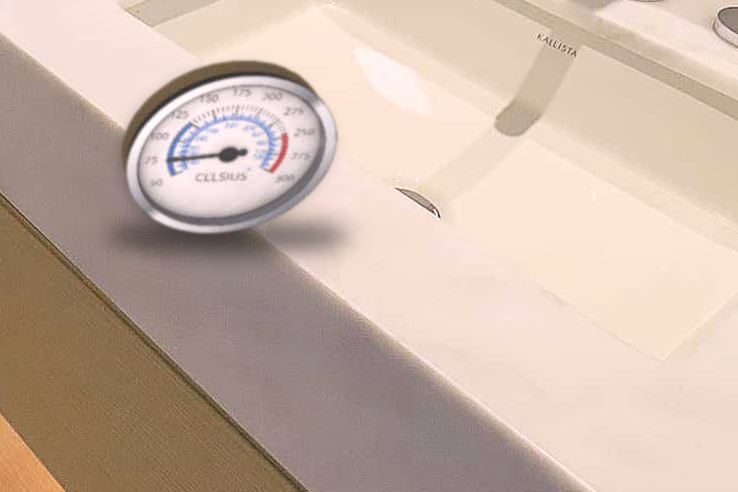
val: 75 °C
